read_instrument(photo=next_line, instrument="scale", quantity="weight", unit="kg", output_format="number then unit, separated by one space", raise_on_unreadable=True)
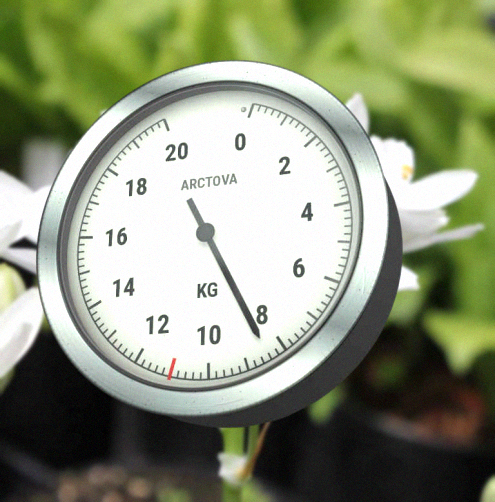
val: 8.4 kg
